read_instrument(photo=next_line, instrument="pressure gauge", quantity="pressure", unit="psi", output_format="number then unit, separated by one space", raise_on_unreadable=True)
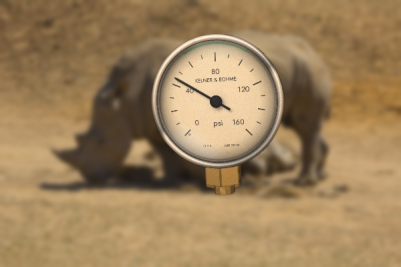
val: 45 psi
